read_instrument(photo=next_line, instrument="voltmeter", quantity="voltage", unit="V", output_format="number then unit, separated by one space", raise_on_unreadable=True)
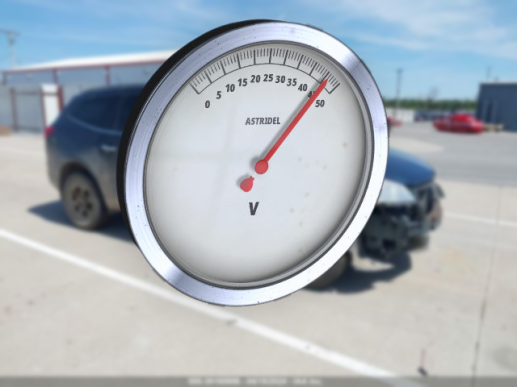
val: 45 V
